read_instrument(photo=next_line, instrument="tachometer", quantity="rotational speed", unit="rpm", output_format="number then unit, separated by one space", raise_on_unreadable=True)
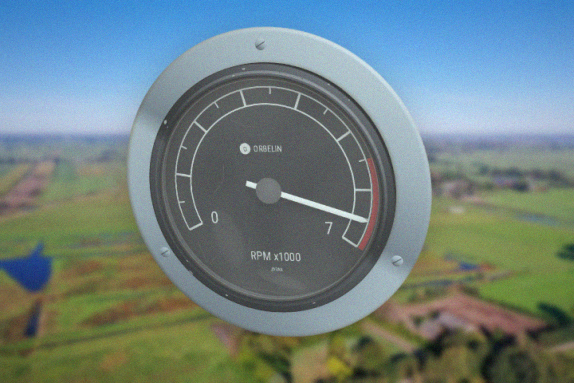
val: 6500 rpm
